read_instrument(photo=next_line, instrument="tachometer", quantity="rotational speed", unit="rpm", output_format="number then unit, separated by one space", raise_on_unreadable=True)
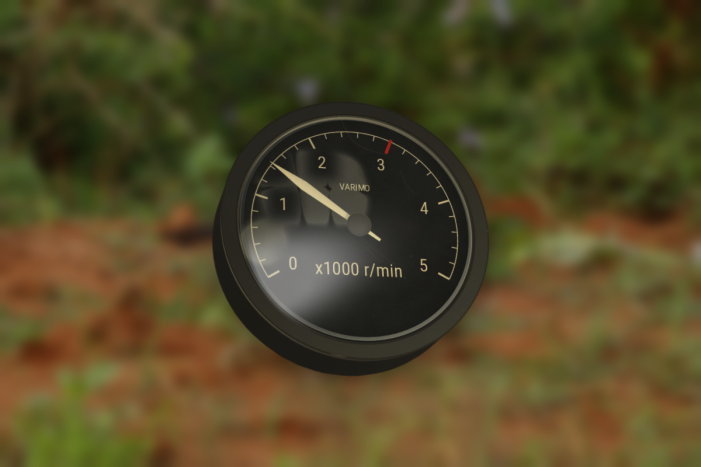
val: 1400 rpm
